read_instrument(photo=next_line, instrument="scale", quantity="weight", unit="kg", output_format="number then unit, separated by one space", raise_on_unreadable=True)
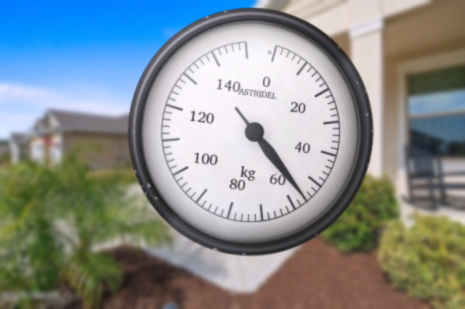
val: 56 kg
